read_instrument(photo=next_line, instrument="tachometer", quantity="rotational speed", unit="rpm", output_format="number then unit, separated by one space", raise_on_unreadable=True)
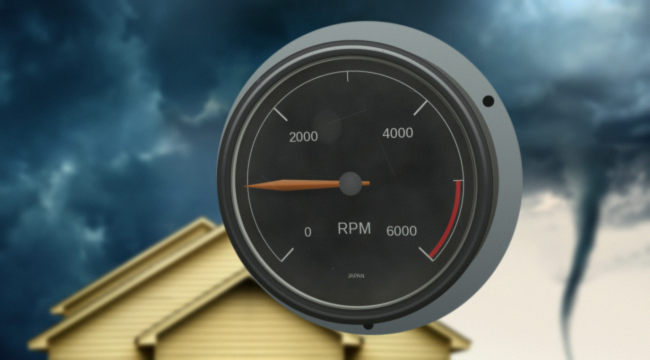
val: 1000 rpm
